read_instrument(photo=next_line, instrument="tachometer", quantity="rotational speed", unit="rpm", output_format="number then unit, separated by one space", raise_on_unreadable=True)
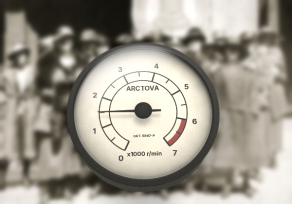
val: 1500 rpm
